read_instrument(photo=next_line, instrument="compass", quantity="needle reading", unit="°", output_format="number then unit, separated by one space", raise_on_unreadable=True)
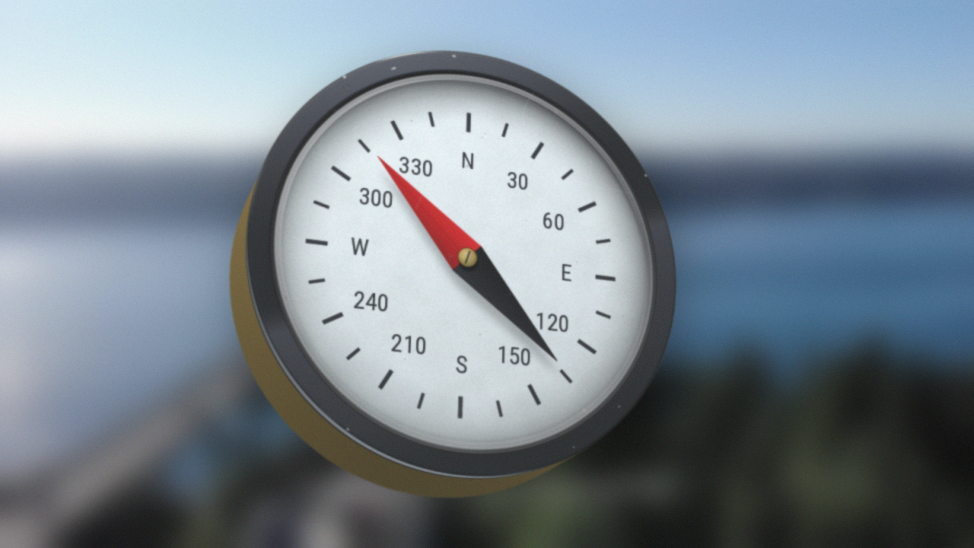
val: 315 °
